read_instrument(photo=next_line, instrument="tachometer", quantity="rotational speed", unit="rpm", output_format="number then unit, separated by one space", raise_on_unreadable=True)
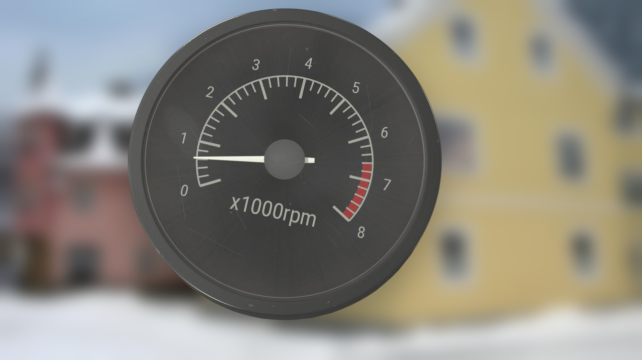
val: 600 rpm
